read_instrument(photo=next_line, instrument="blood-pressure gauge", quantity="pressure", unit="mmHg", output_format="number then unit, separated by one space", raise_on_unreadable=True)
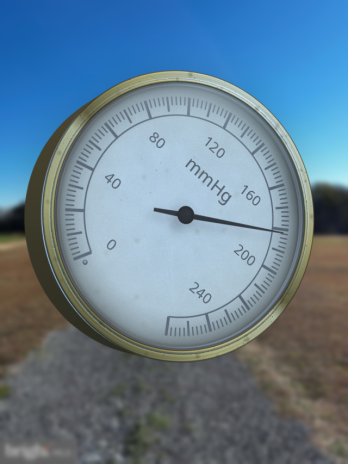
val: 182 mmHg
